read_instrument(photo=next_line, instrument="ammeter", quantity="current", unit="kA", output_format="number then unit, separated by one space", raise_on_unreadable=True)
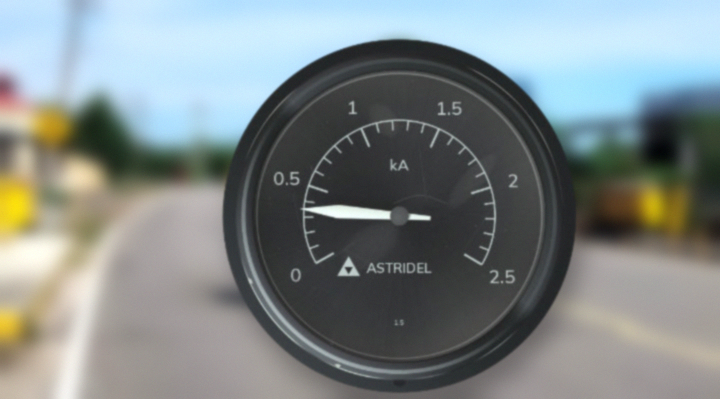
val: 0.35 kA
